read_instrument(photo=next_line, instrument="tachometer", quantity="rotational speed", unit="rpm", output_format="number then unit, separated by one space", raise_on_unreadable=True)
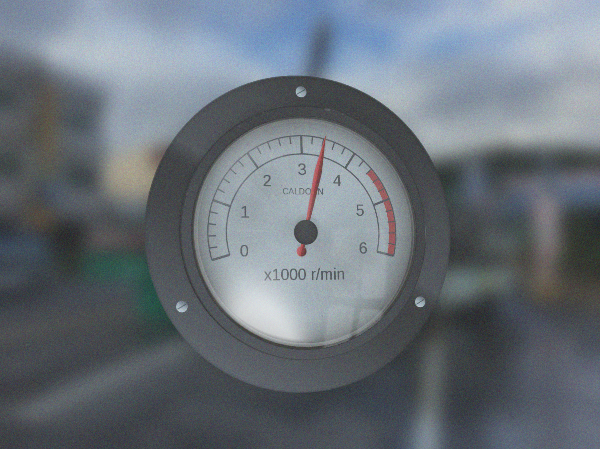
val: 3400 rpm
